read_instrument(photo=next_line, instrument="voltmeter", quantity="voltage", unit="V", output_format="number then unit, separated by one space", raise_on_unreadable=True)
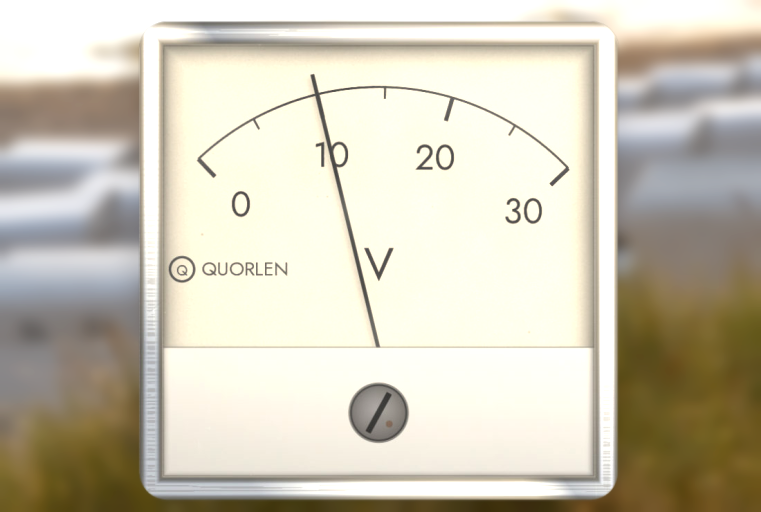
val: 10 V
